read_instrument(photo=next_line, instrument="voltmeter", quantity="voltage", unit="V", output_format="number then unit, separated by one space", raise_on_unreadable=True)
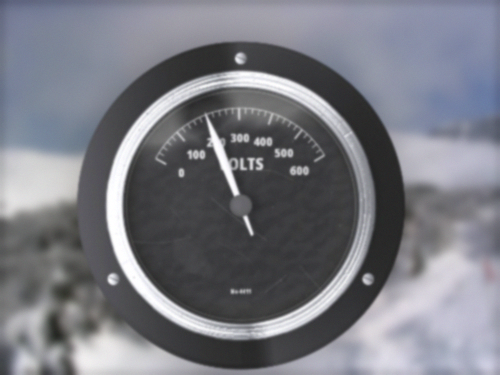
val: 200 V
